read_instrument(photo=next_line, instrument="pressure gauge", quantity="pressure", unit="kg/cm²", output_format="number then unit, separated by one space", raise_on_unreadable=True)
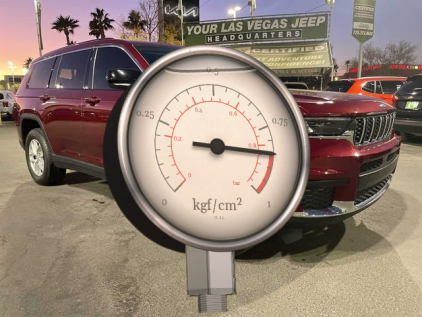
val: 0.85 kg/cm²
